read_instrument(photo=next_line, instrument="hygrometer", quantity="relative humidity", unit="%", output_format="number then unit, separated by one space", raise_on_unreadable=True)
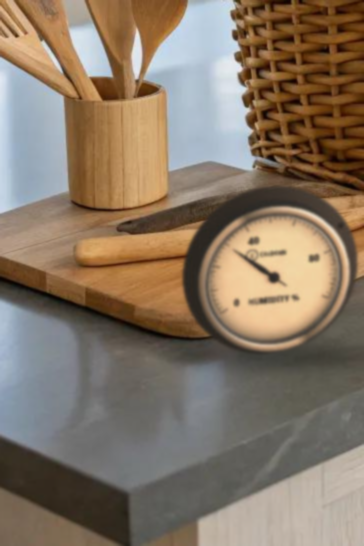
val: 30 %
